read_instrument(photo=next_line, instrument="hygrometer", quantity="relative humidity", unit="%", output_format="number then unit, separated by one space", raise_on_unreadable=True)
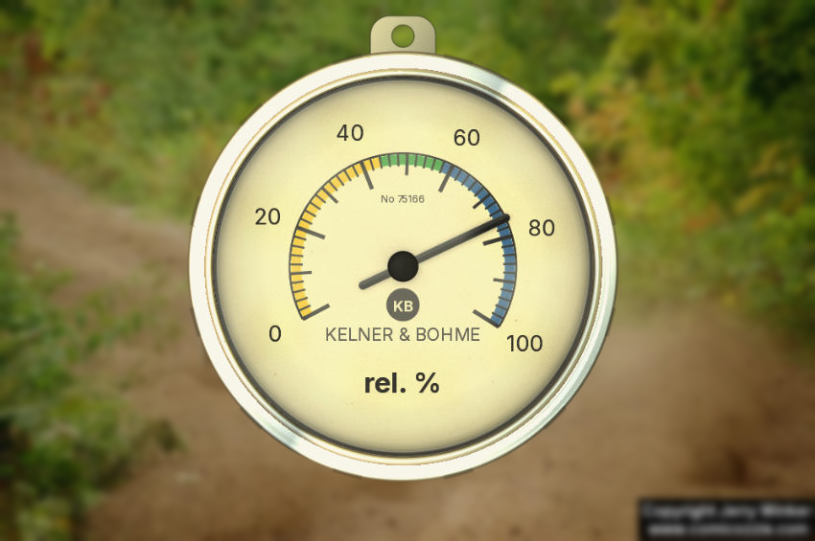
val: 76 %
